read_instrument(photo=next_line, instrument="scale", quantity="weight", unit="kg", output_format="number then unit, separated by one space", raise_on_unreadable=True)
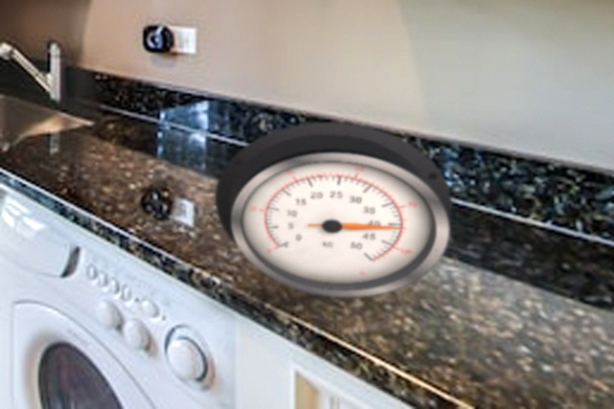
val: 40 kg
